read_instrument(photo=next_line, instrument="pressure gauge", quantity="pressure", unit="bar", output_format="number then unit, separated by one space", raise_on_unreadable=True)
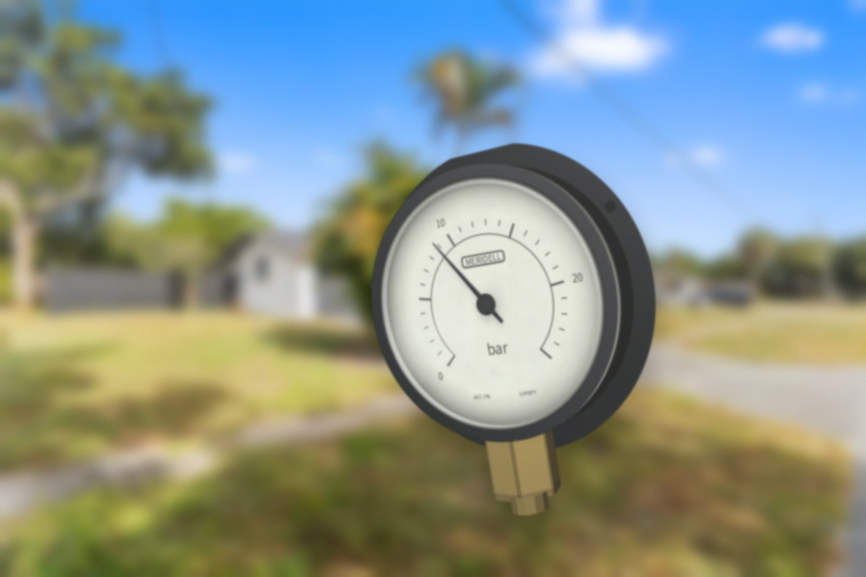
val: 9 bar
